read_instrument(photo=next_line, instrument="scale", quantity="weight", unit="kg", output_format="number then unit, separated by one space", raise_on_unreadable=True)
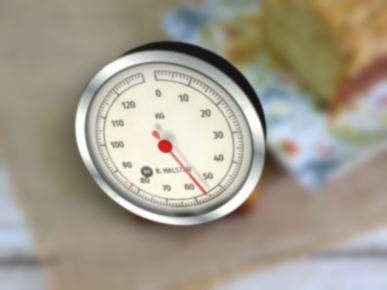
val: 55 kg
